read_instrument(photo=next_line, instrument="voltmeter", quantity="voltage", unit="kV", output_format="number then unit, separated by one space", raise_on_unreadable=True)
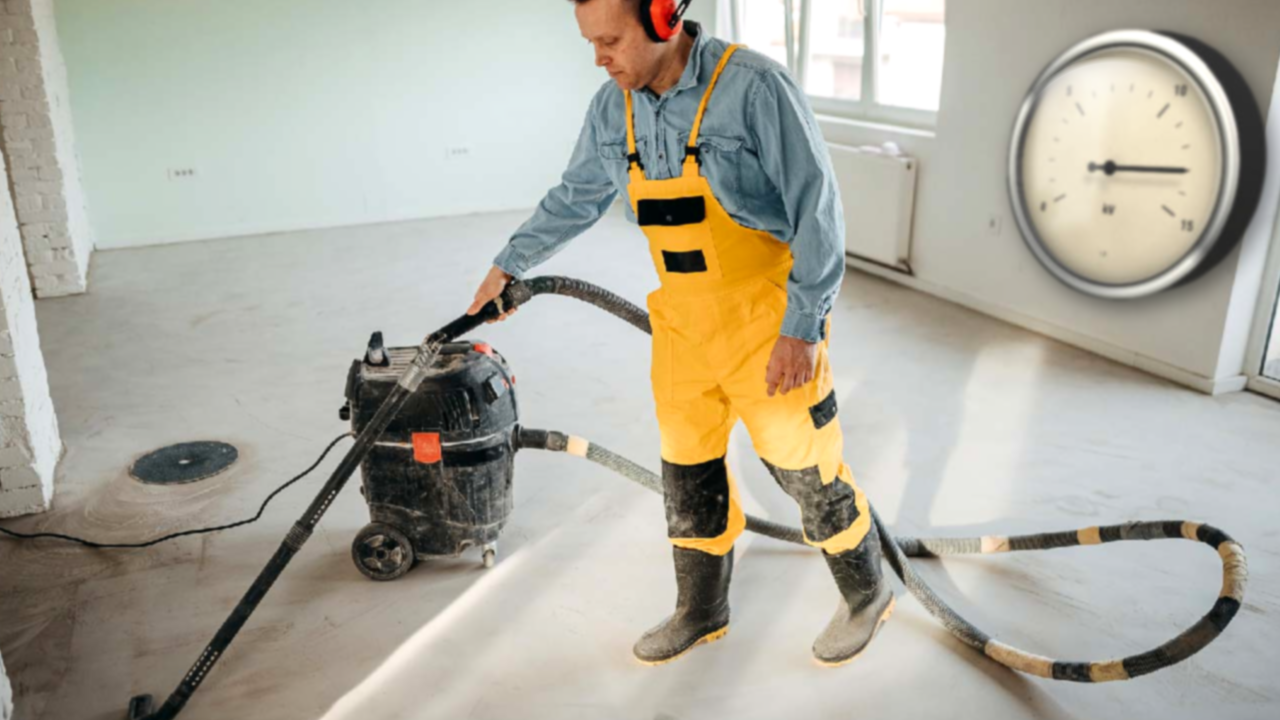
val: 13 kV
